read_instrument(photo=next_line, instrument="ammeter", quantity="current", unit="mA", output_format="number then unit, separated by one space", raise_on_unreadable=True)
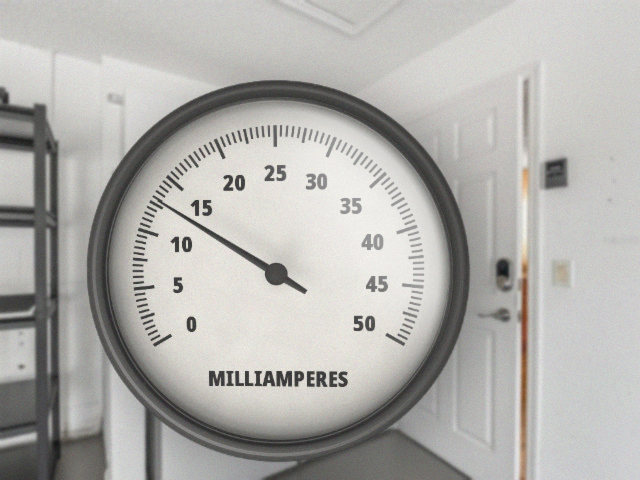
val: 13 mA
